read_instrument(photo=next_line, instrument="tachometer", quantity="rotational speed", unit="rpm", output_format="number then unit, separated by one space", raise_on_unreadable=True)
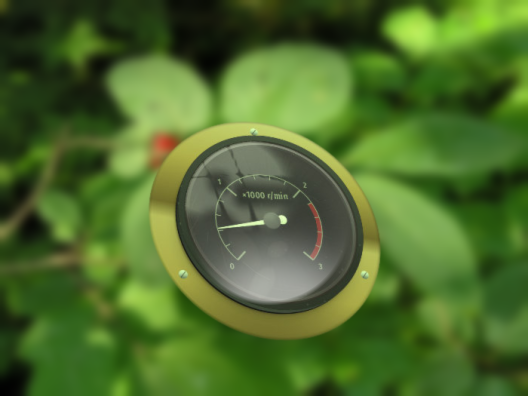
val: 400 rpm
